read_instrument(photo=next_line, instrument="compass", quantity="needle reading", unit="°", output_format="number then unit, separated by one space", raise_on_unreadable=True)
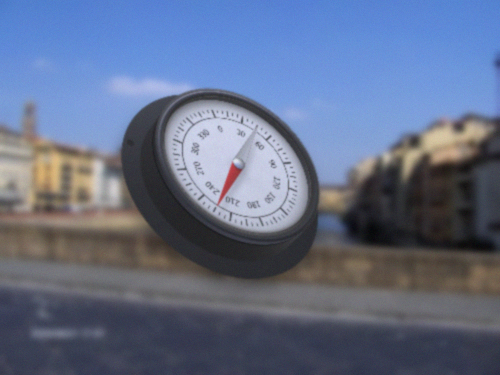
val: 225 °
